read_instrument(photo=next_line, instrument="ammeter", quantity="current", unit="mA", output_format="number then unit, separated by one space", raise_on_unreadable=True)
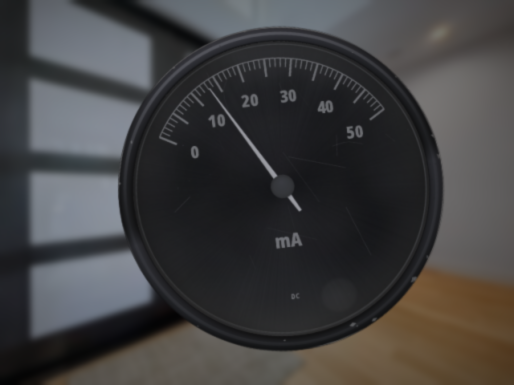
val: 13 mA
